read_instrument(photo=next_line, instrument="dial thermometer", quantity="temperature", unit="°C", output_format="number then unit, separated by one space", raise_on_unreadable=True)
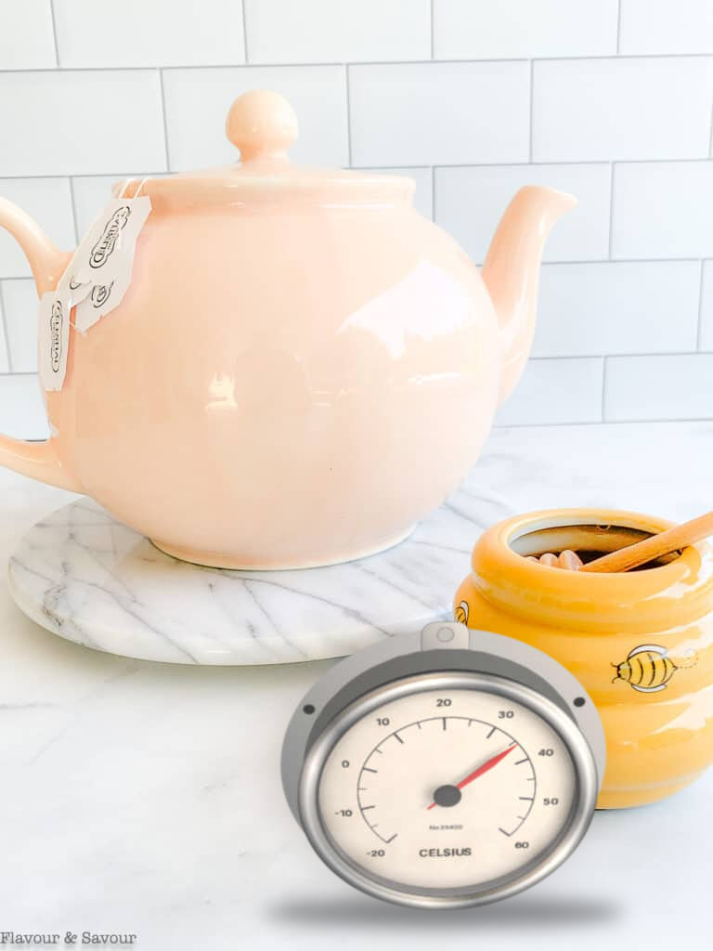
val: 35 °C
